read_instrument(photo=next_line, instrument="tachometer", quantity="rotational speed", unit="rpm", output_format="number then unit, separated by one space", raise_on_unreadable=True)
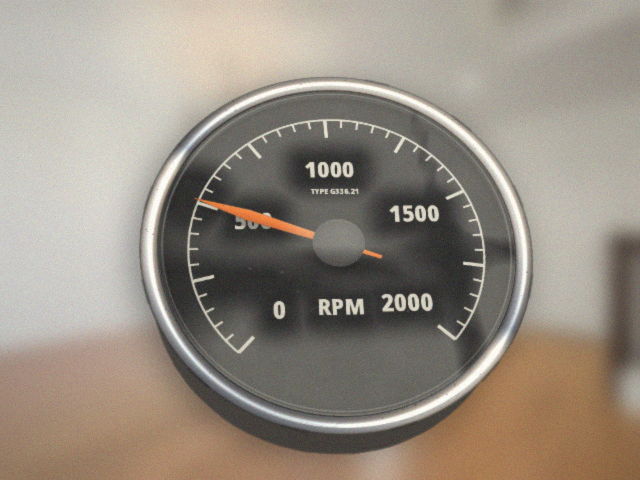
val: 500 rpm
